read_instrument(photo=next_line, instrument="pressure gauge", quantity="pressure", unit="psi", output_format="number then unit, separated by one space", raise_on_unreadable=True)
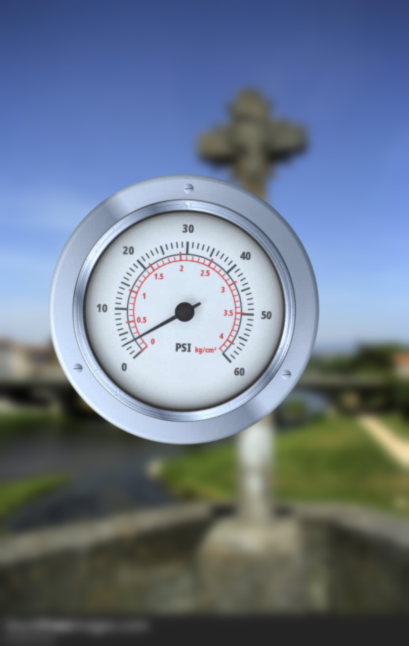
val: 3 psi
